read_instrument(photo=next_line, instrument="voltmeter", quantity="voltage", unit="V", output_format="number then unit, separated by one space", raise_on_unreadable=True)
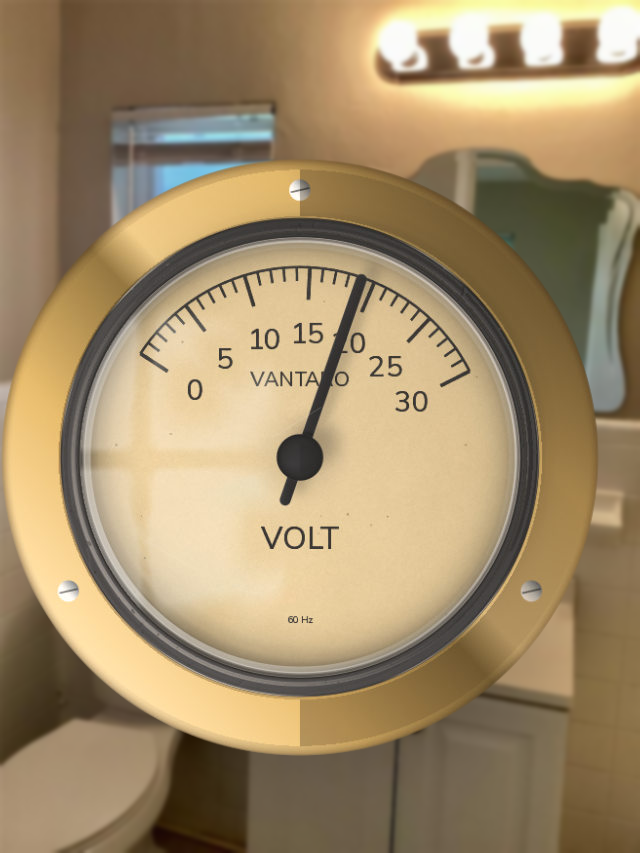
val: 19 V
